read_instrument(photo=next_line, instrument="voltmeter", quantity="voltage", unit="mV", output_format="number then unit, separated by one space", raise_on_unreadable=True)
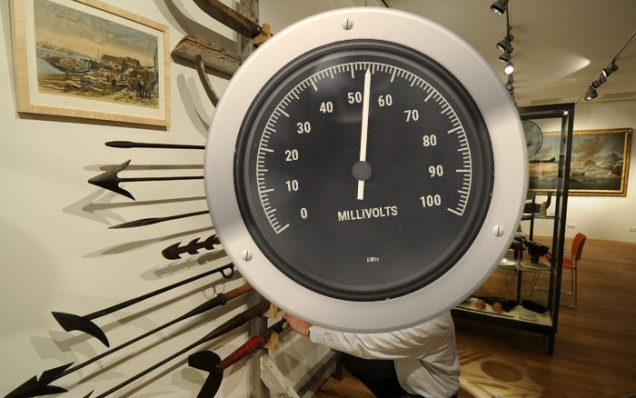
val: 54 mV
